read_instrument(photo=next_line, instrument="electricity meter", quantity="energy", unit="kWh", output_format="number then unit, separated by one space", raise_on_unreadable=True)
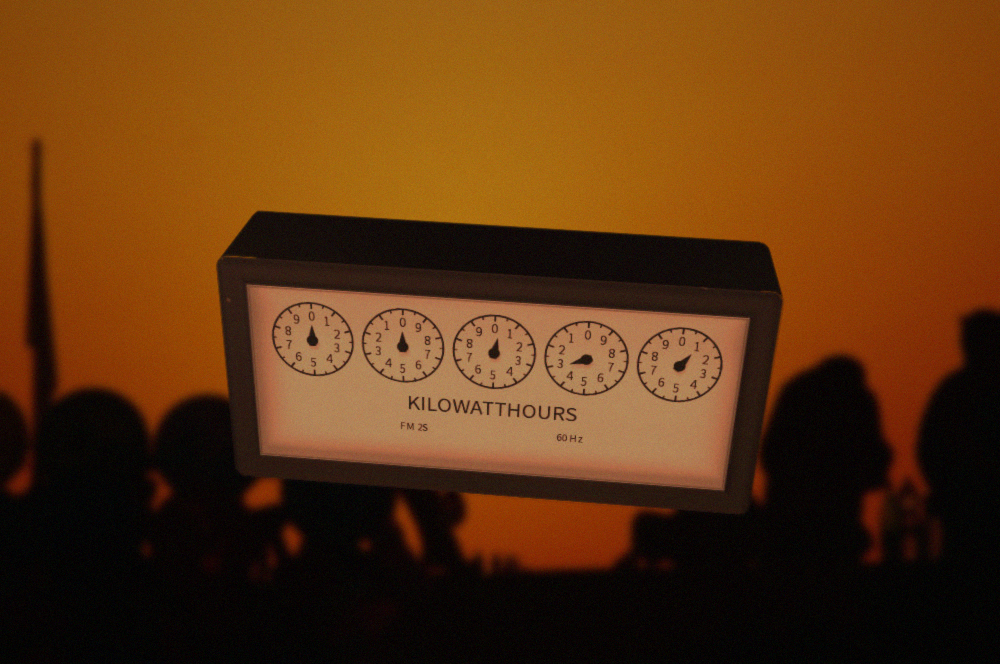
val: 31 kWh
